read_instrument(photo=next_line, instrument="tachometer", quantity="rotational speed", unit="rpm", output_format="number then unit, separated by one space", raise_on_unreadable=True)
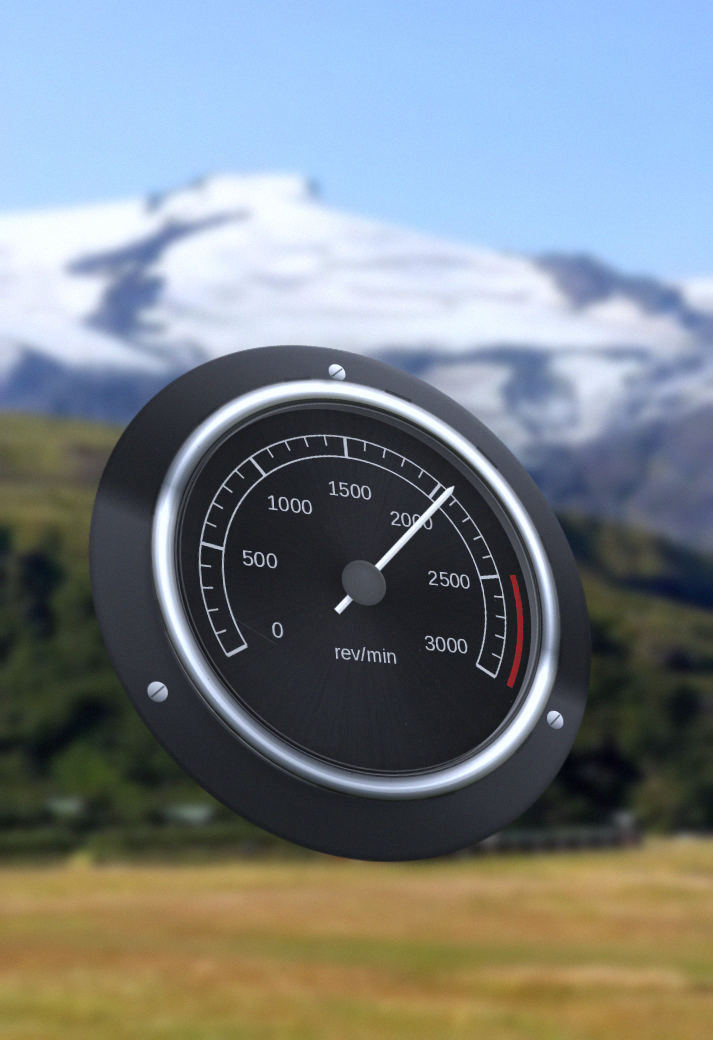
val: 2050 rpm
